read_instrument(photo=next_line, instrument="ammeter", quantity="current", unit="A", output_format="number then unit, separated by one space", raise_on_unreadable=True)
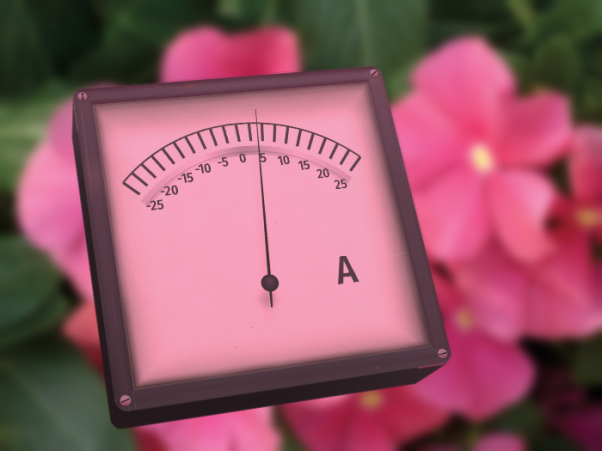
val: 3.75 A
